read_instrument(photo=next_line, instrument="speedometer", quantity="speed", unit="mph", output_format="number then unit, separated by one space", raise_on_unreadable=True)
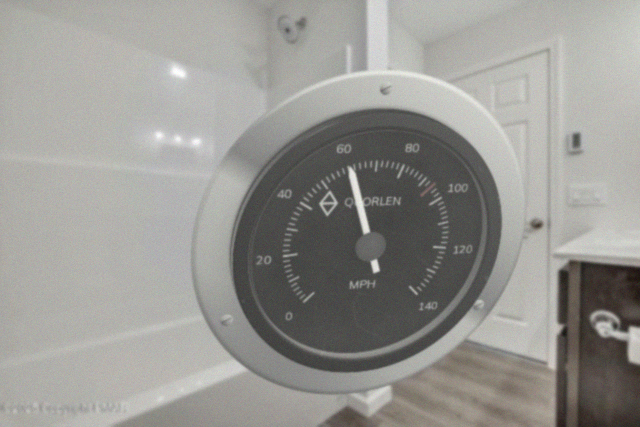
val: 60 mph
